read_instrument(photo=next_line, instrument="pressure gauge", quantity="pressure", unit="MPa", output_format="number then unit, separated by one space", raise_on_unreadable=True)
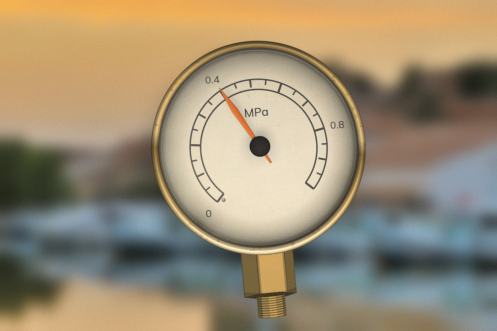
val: 0.4 MPa
